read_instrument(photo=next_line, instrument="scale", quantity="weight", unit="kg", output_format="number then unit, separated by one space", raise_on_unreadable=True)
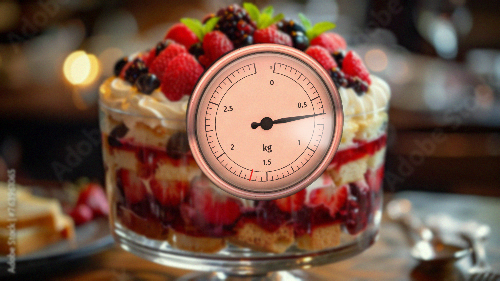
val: 0.65 kg
